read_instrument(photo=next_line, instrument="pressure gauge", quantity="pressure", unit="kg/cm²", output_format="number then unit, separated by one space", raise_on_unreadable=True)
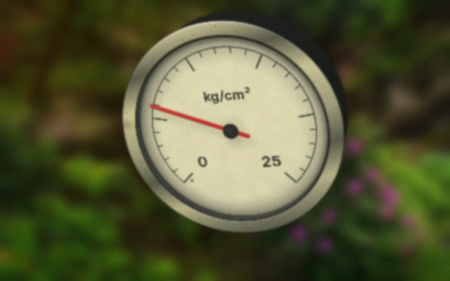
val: 6 kg/cm²
